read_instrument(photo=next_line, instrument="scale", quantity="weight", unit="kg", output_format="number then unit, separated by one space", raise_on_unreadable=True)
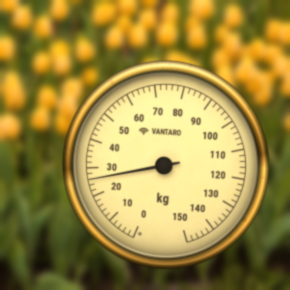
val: 26 kg
